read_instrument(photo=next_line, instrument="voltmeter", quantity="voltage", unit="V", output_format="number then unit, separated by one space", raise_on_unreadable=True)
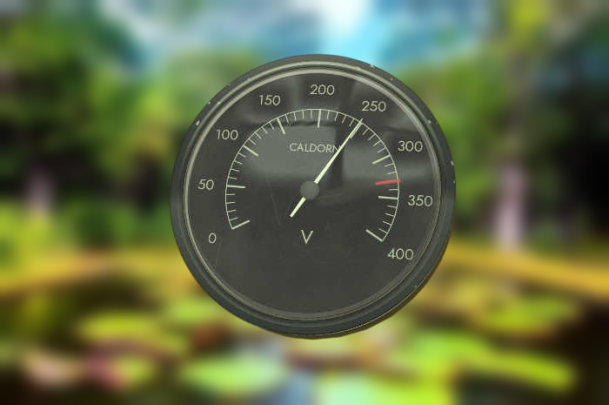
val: 250 V
